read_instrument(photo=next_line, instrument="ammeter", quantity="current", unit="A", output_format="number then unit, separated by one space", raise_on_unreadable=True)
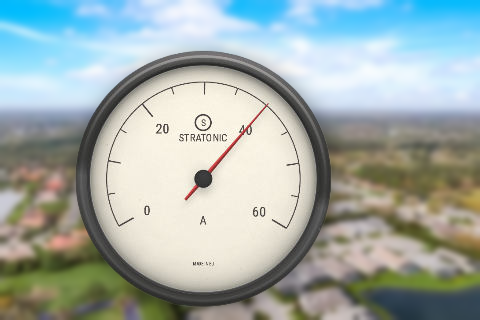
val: 40 A
